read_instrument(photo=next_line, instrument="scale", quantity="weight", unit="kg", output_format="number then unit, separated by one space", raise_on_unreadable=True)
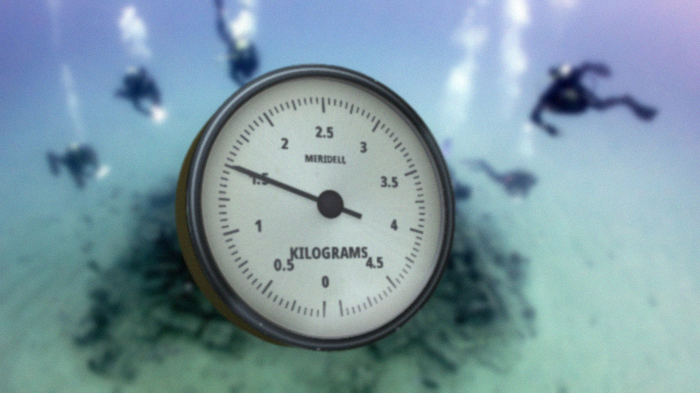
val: 1.5 kg
